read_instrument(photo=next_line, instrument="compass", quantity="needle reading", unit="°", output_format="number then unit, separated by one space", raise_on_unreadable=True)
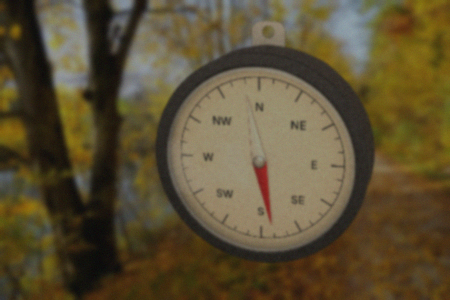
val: 170 °
